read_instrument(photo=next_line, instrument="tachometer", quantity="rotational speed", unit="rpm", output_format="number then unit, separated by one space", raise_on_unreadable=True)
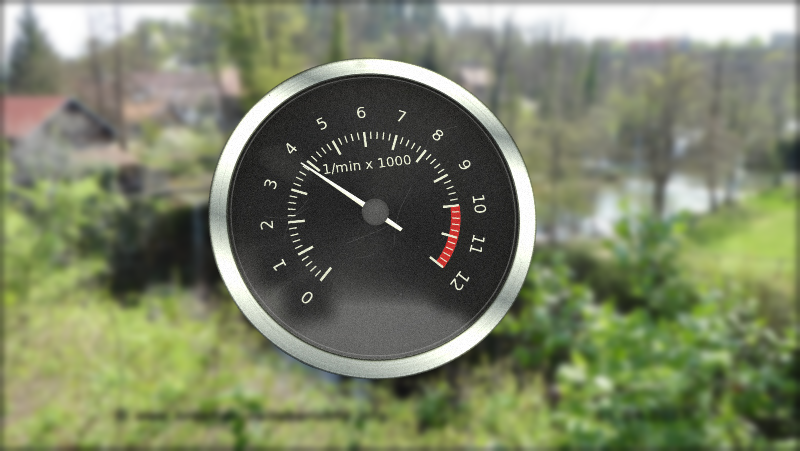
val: 3800 rpm
